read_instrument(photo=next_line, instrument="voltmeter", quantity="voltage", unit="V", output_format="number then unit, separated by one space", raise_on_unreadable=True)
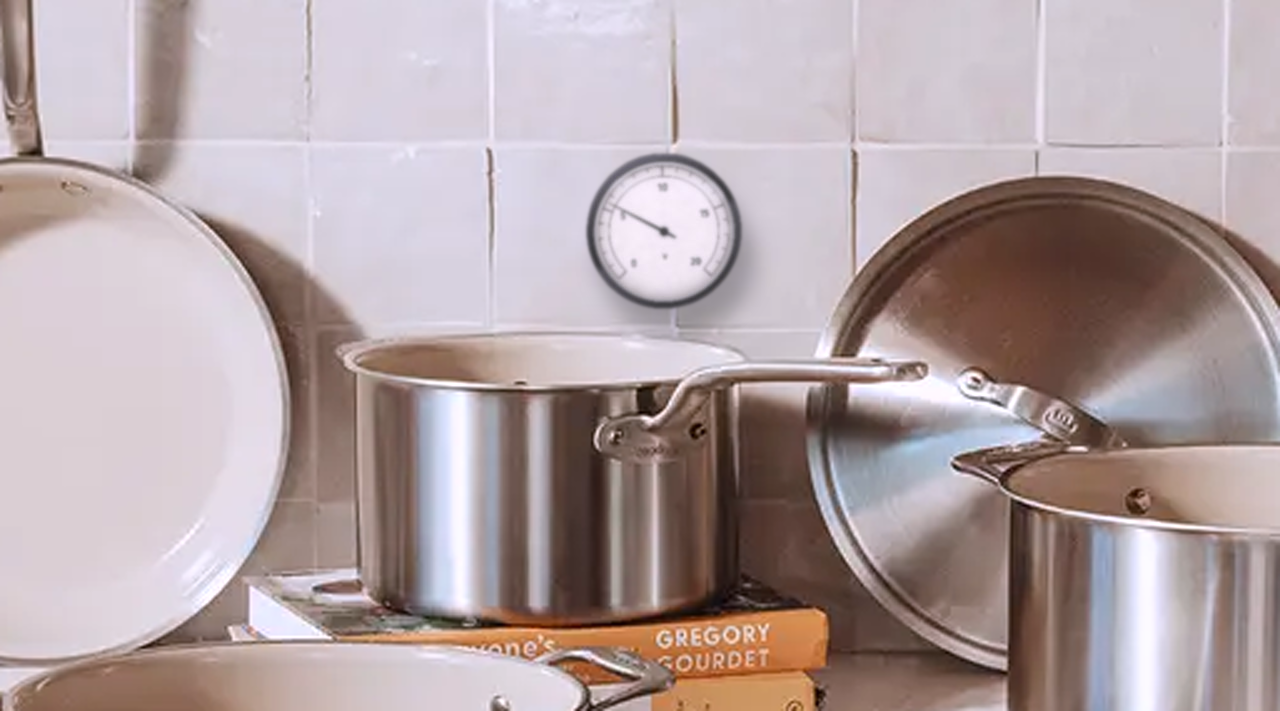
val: 5.5 V
